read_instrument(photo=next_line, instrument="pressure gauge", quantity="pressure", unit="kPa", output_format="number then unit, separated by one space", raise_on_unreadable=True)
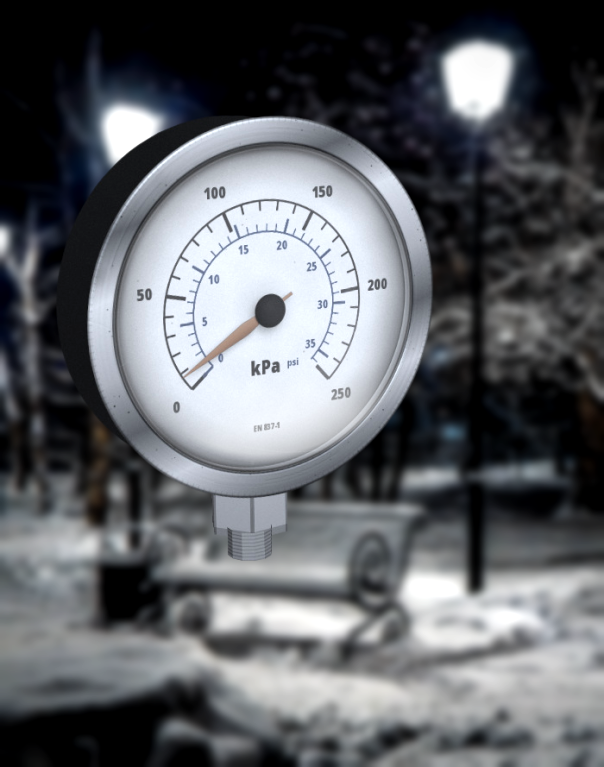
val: 10 kPa
